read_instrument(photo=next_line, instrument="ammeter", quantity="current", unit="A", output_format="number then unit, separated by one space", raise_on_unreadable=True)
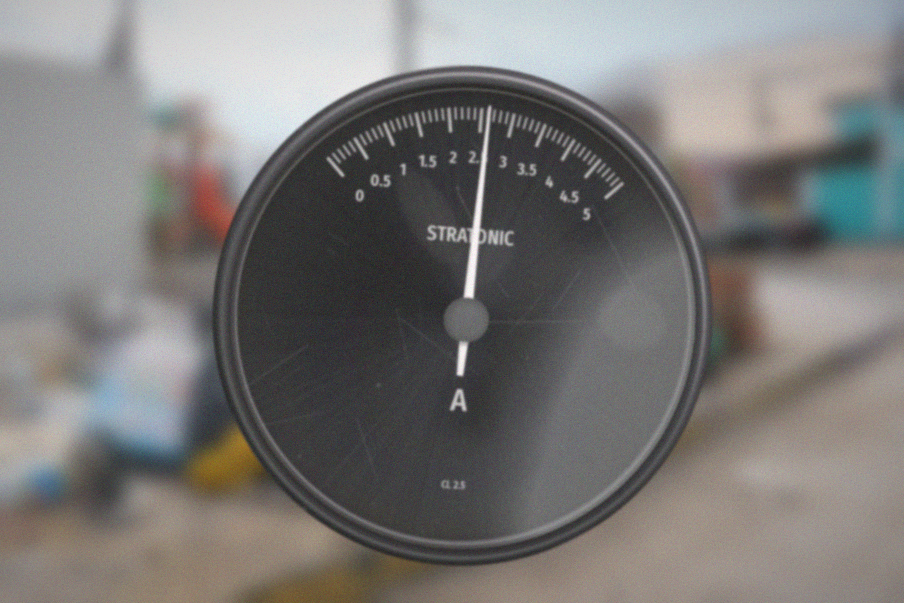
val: 2.6 A
